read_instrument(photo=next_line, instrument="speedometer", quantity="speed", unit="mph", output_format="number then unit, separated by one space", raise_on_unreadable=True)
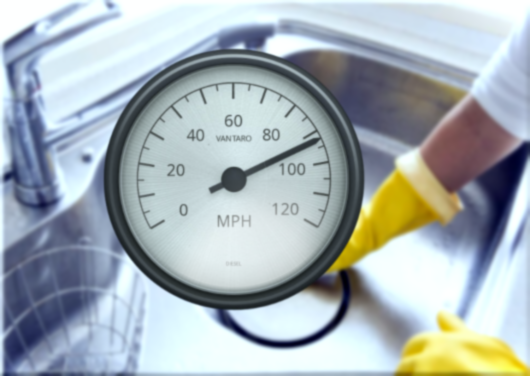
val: 92.5 mph
